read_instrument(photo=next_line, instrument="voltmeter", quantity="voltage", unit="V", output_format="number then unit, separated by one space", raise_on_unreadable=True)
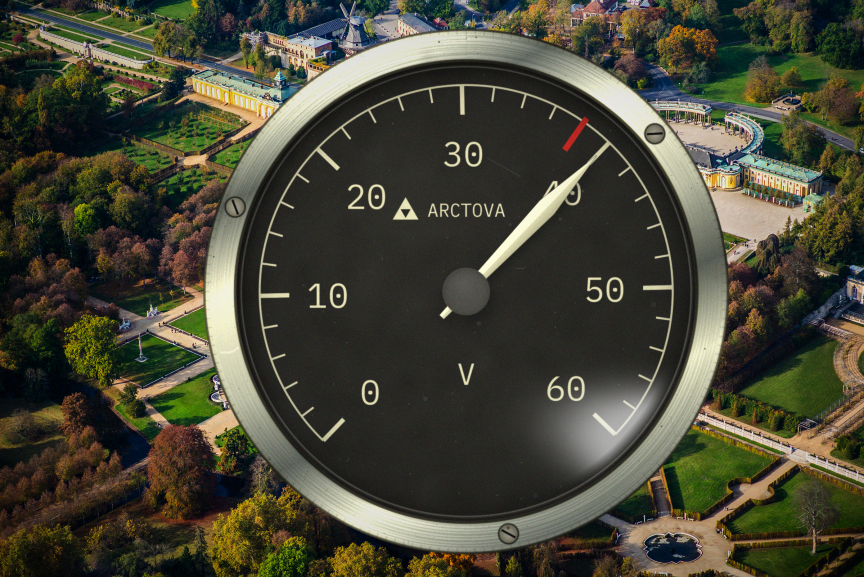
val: 40 V
